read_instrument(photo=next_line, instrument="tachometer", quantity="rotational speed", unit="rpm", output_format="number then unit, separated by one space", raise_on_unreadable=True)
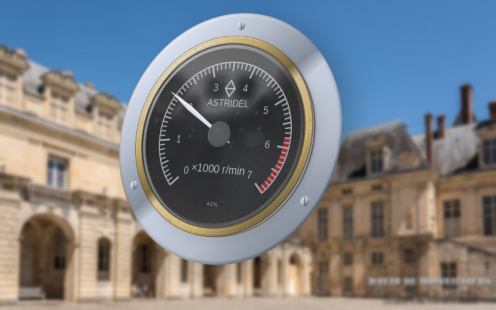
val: 2000 rpm
